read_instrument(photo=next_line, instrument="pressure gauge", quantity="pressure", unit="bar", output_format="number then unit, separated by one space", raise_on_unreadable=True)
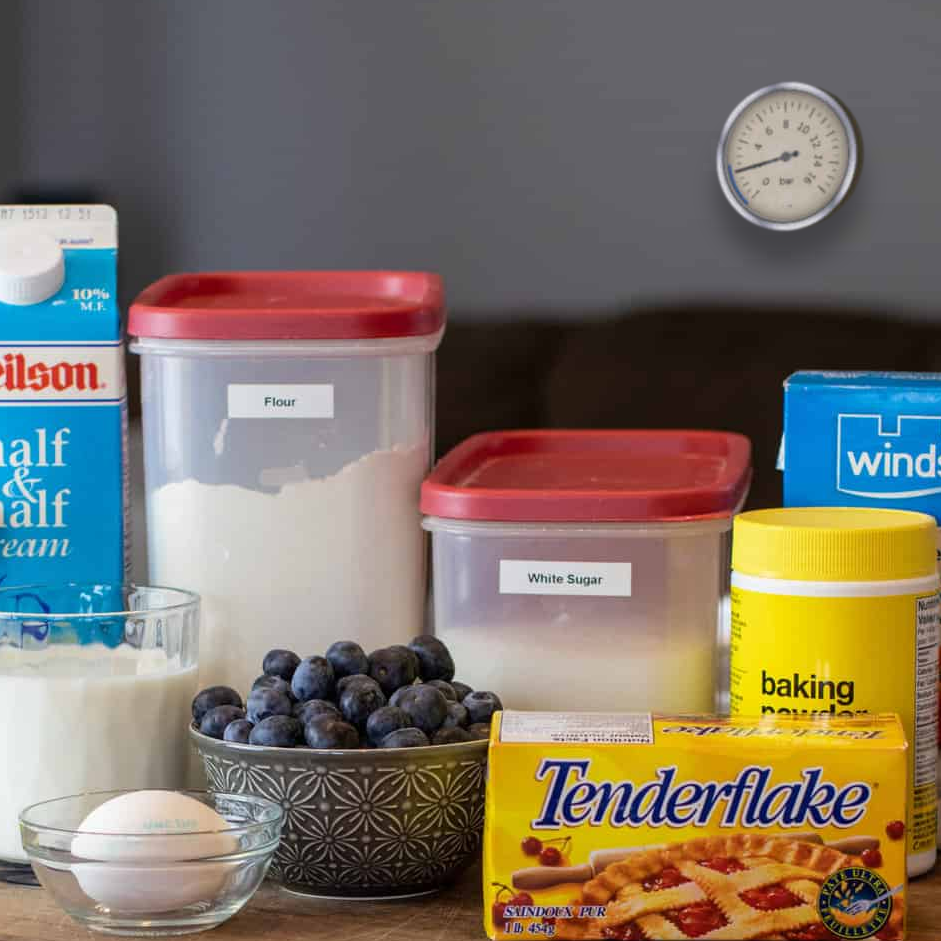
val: 2 bar
